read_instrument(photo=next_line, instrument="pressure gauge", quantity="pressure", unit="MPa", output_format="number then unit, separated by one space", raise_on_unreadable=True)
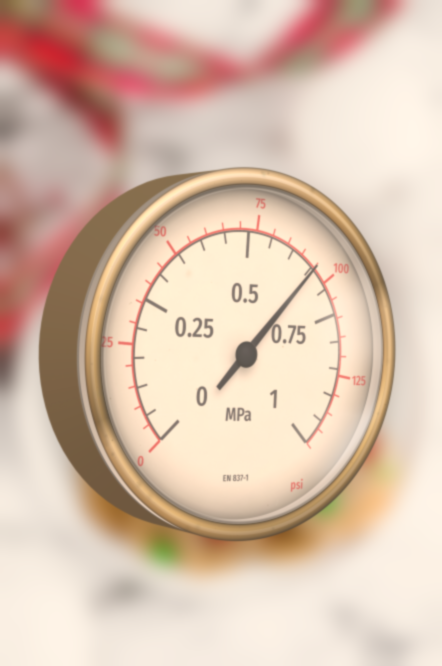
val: 0.65 MPa
